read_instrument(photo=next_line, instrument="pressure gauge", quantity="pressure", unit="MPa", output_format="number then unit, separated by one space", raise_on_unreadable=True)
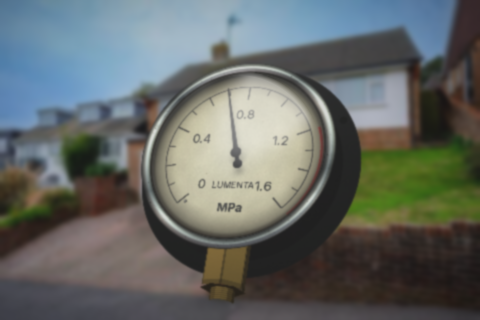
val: 0.7 MPa
